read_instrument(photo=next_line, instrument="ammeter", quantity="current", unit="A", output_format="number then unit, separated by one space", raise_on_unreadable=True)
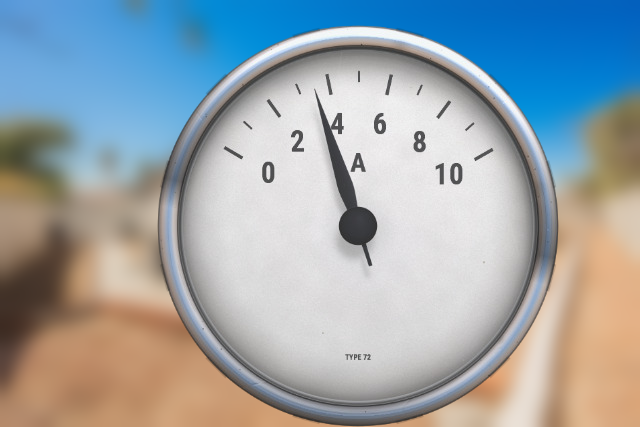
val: 3.5 A
